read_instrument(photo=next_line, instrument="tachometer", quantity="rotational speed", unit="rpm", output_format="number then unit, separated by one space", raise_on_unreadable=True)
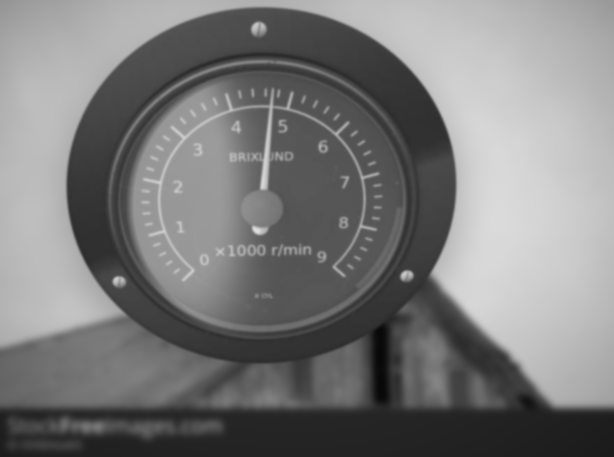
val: 4700 rpm
